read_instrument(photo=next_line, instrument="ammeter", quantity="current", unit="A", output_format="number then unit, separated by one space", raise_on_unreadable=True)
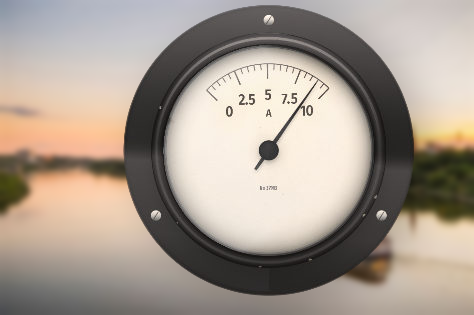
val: 9 A
